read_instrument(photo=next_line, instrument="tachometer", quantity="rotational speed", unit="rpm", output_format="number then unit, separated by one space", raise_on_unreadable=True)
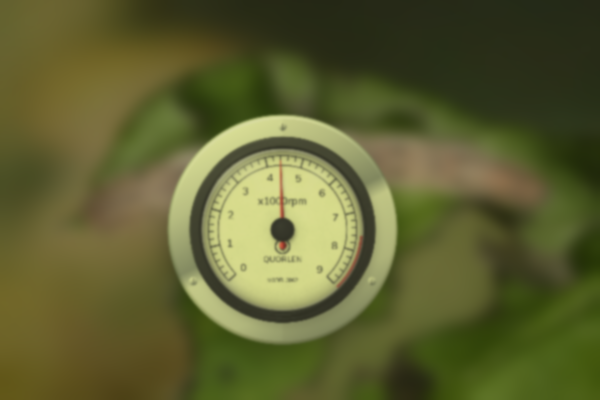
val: 4400 rpm
